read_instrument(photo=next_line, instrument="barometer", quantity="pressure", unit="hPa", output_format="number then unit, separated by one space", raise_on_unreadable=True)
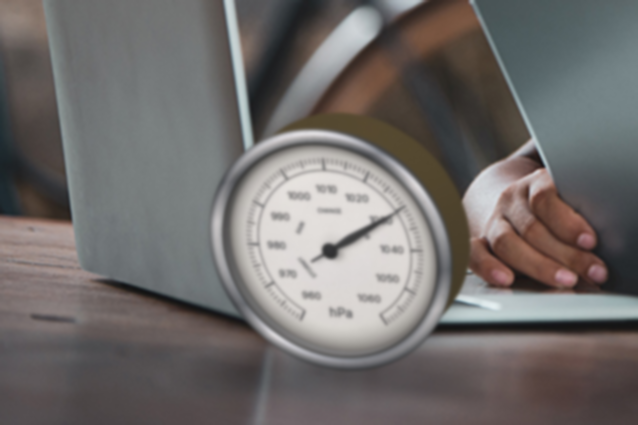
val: 1030 hPa
